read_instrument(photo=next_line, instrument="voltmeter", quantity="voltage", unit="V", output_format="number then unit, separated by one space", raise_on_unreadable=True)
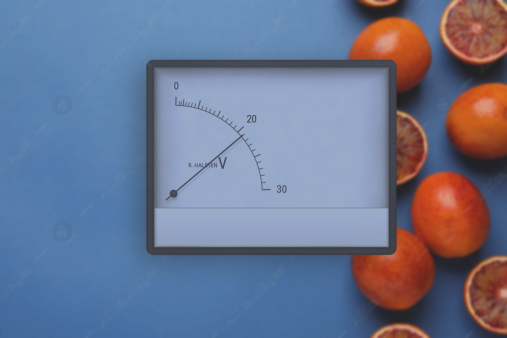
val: 21 V
